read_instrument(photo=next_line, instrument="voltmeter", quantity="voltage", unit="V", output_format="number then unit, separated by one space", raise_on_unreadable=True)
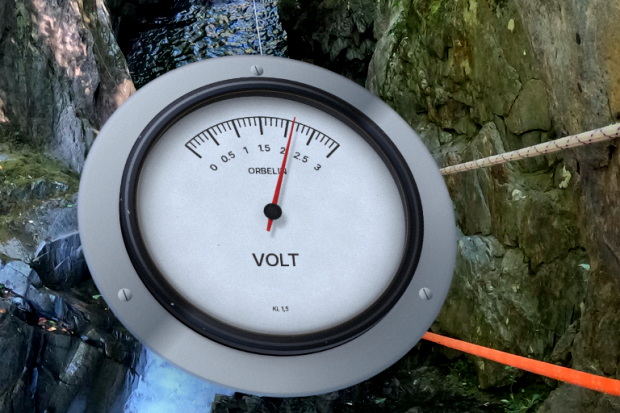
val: 2.1 V
